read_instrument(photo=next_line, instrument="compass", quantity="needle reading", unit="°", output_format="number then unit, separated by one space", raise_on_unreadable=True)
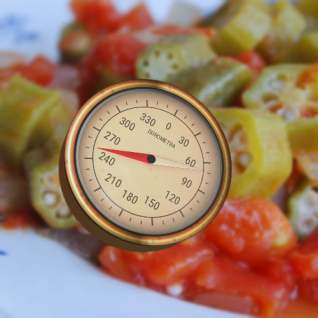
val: 250 °
